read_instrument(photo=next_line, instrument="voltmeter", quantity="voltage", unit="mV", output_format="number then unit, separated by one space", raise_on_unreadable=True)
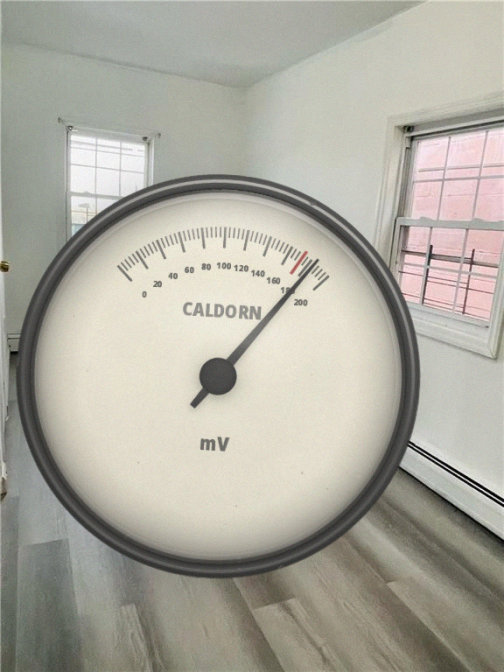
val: 184 mV
